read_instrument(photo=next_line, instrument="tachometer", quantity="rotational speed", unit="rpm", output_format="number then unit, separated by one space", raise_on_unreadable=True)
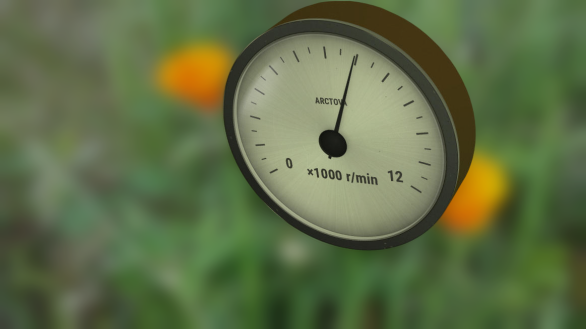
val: 7000 rpm
